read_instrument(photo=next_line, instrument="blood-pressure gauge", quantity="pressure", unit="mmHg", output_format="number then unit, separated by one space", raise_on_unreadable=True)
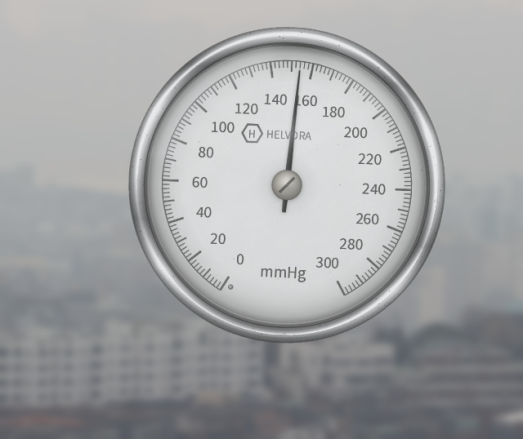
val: 154 mmHg
